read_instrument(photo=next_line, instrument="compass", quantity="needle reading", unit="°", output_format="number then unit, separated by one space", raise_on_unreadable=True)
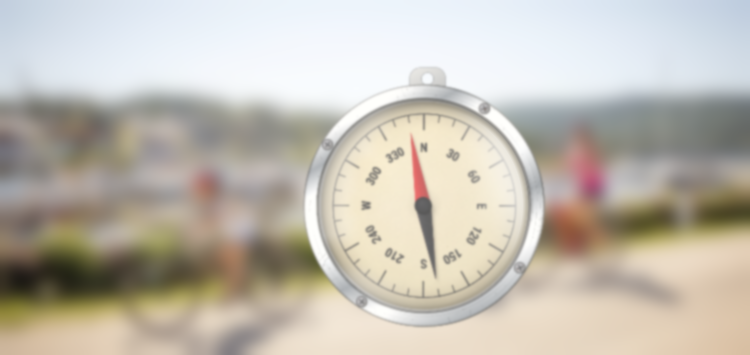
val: 350 °
